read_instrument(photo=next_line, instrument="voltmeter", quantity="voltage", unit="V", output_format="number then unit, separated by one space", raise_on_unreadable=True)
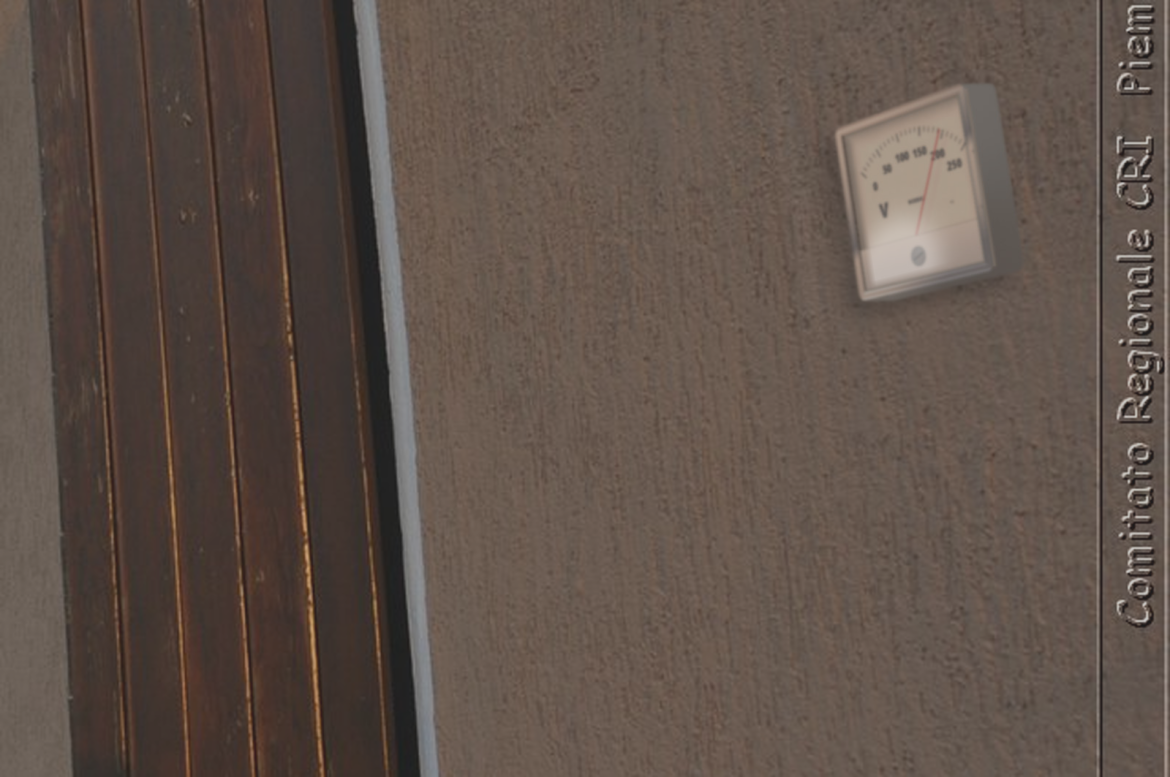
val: 200 V
